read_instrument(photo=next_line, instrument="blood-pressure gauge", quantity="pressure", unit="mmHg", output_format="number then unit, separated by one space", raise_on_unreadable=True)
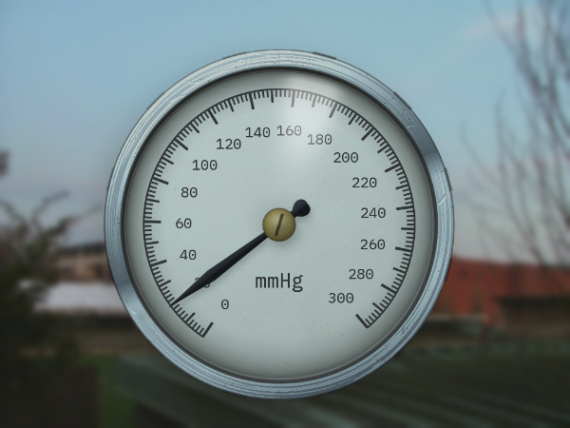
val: 20 mmHg
